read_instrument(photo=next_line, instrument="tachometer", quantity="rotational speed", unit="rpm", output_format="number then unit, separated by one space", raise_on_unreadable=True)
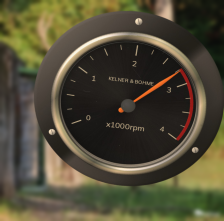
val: 2750 rpm
